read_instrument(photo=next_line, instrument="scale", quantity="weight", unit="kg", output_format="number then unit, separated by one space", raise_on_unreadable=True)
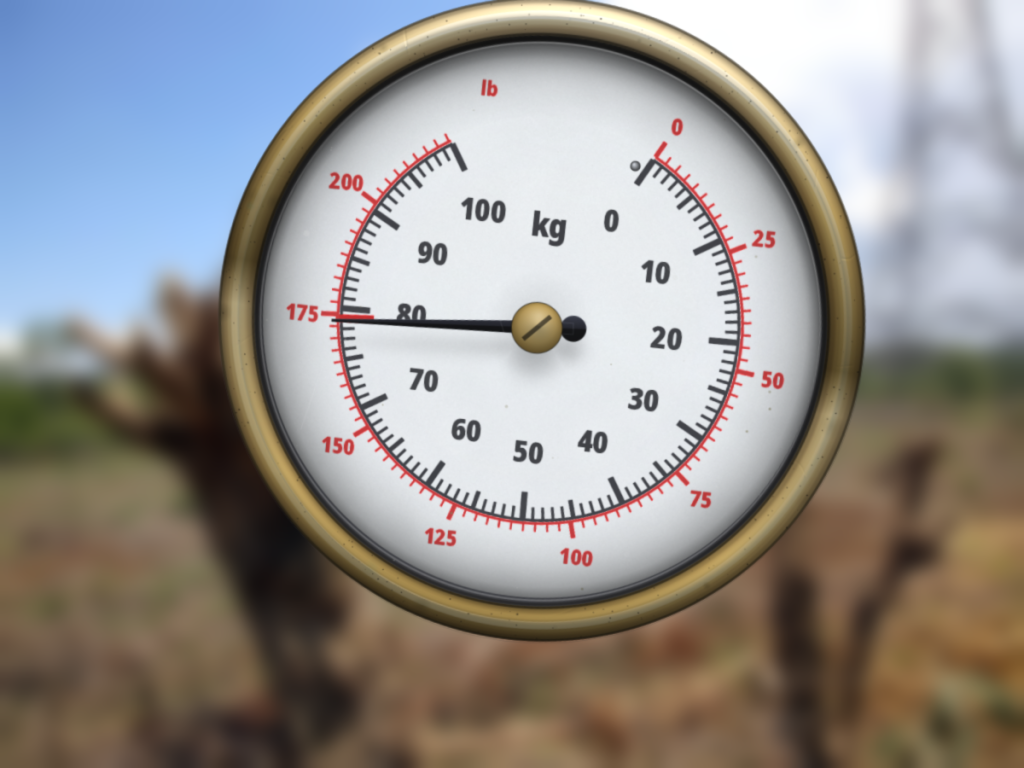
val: 79 kg
